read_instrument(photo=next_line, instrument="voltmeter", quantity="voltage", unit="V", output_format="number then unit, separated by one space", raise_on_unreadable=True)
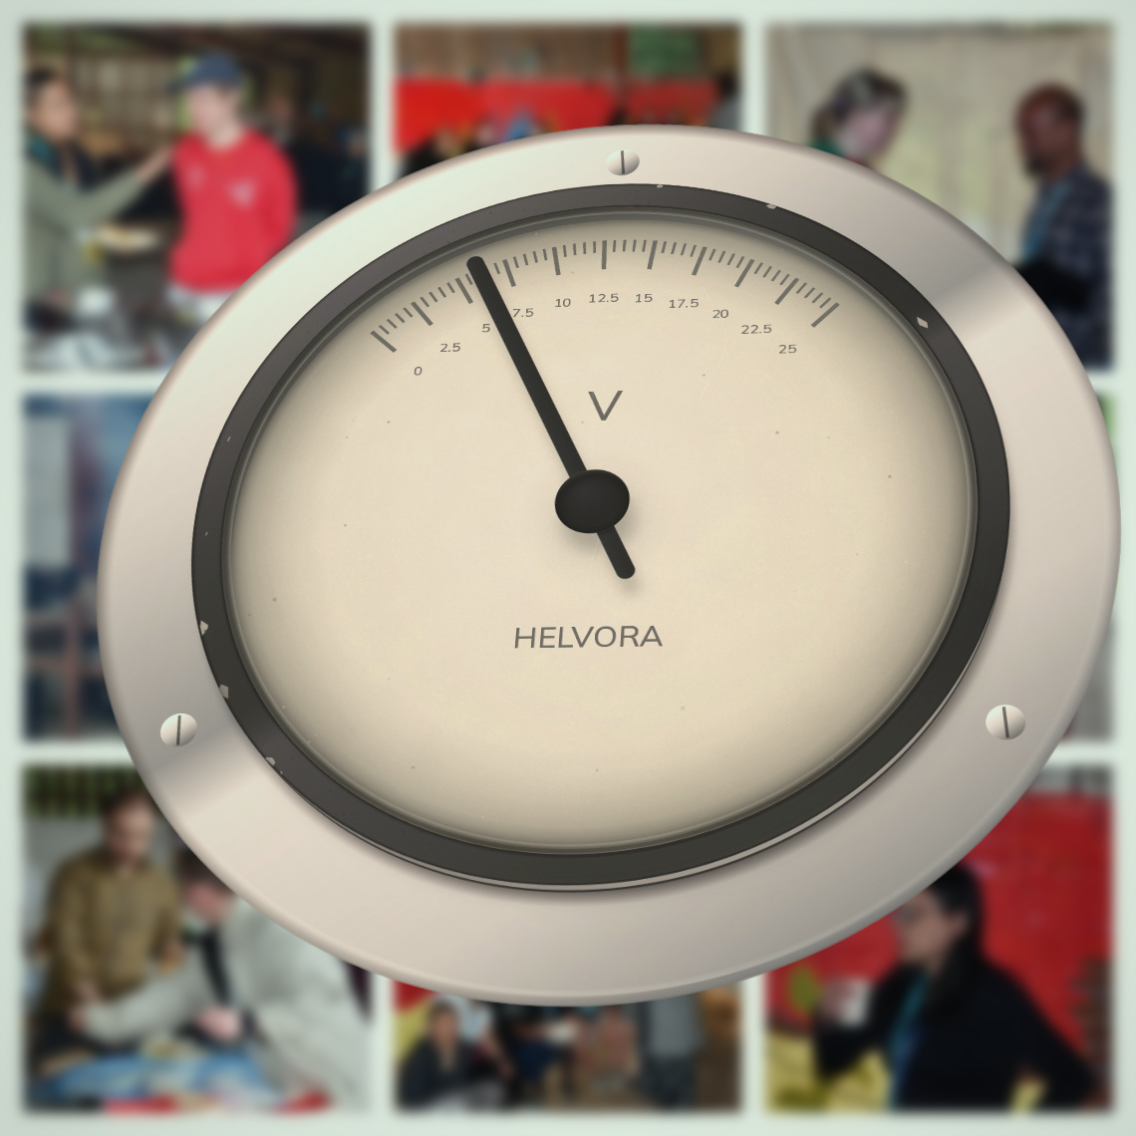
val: 6 V
